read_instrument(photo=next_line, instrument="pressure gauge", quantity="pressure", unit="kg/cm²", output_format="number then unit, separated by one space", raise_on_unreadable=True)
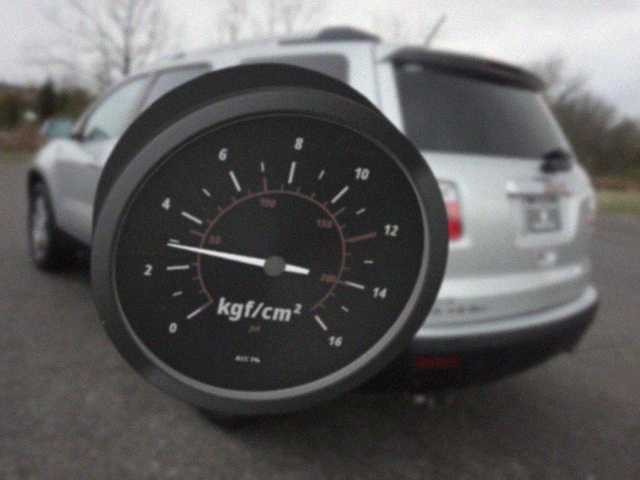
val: 3 kg/cm²
